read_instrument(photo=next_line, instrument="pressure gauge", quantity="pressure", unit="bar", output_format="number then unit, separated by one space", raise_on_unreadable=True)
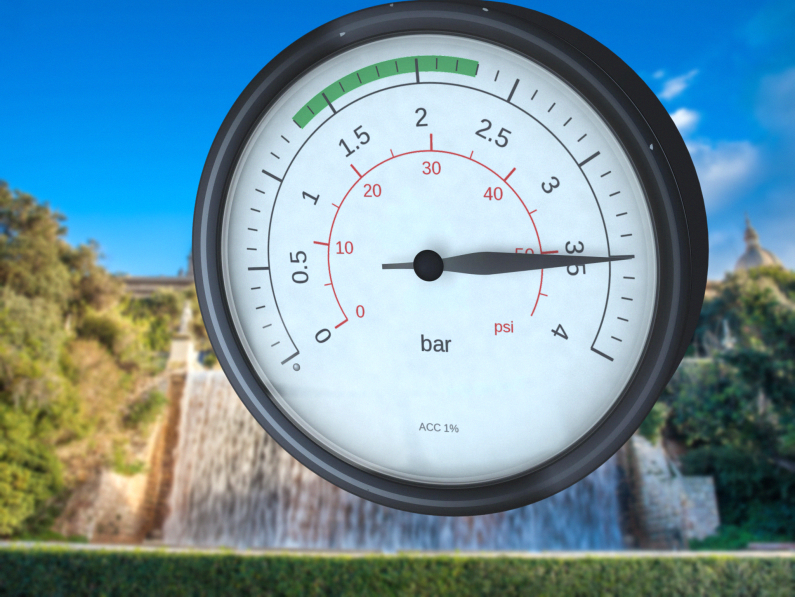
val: 3.5 bar
